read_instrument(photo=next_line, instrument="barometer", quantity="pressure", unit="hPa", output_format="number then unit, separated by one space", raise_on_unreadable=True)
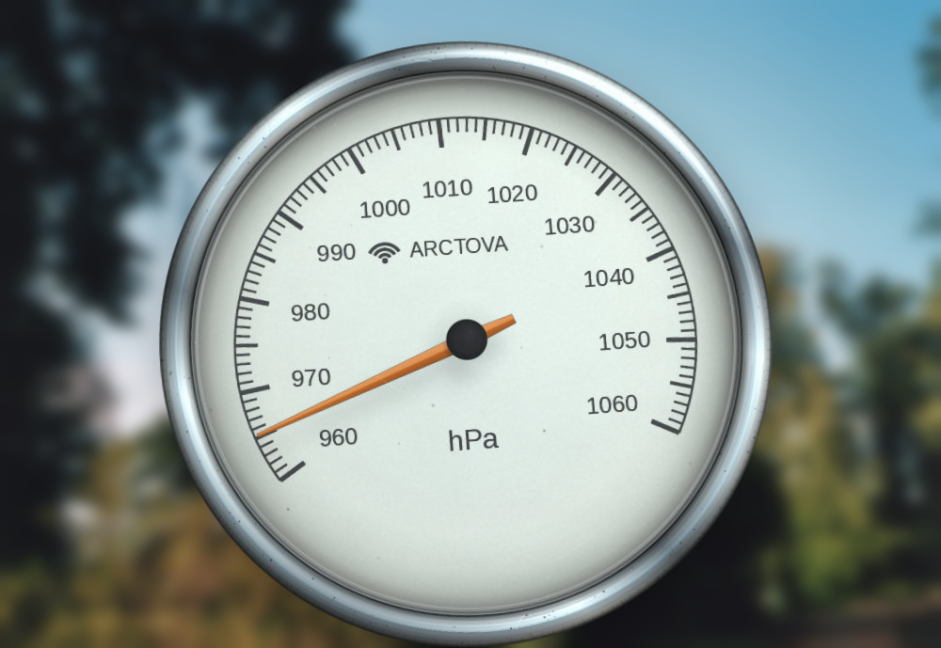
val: 965 hPa
